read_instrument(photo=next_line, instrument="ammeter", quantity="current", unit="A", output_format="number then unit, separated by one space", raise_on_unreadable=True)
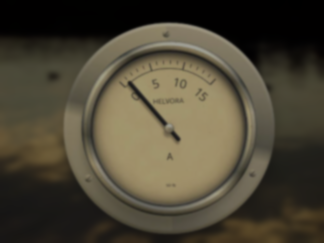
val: 1 A
